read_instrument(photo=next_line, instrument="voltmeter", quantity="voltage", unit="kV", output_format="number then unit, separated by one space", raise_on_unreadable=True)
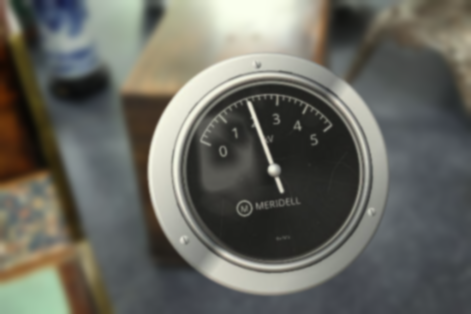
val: 2 kV
